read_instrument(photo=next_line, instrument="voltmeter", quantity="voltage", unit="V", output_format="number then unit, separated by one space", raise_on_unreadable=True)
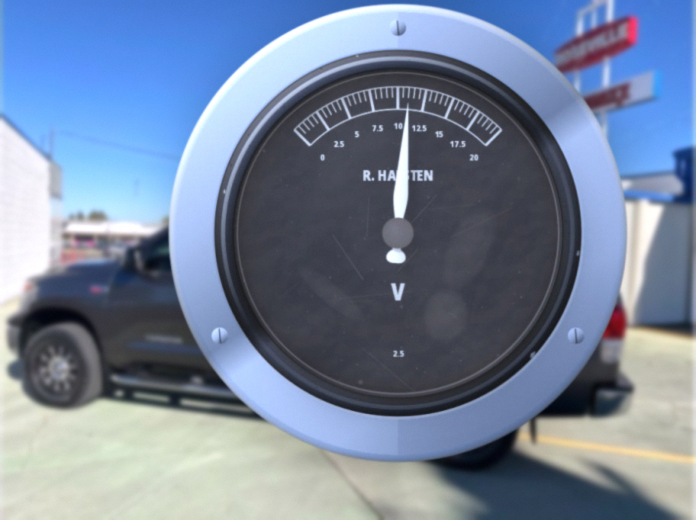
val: 11 V
